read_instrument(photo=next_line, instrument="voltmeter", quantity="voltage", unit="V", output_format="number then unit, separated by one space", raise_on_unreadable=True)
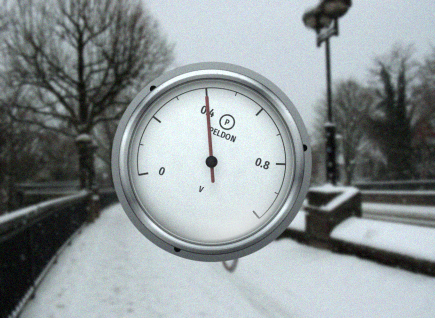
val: 0.4 V
